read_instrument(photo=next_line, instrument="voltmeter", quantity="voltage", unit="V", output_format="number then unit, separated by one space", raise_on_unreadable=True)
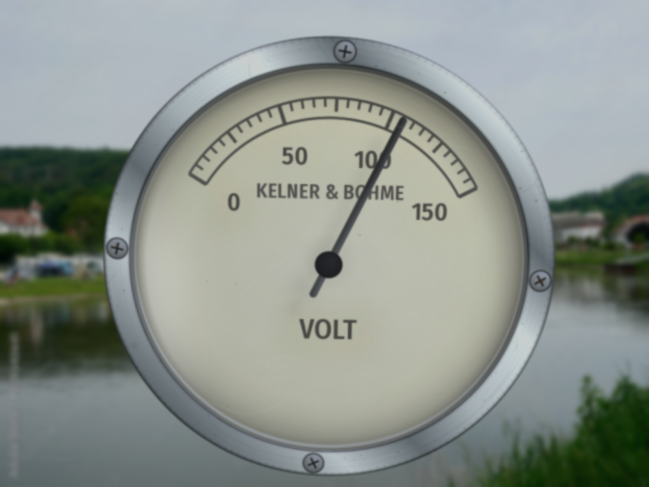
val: 105 V
